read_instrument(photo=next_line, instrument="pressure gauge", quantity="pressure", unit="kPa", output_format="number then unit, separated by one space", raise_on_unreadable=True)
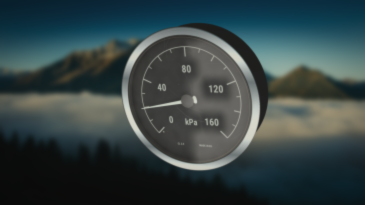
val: 20 kPa
